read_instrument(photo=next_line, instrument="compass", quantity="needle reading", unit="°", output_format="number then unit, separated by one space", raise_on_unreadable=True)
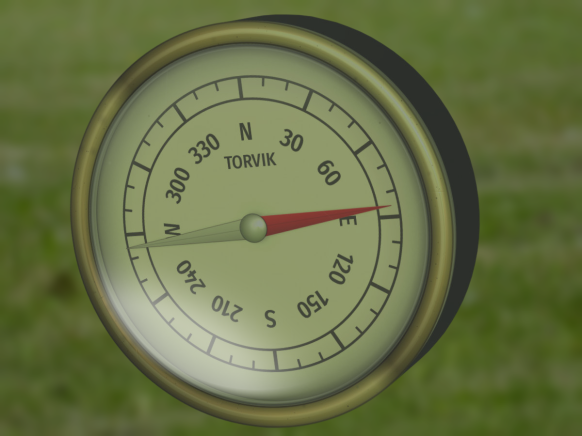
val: 85 °
